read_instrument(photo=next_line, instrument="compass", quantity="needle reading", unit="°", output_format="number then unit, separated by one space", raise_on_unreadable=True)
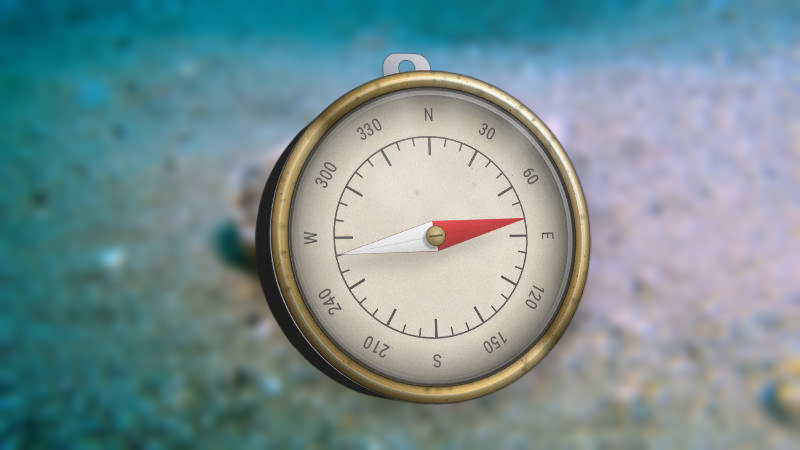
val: 80 °
